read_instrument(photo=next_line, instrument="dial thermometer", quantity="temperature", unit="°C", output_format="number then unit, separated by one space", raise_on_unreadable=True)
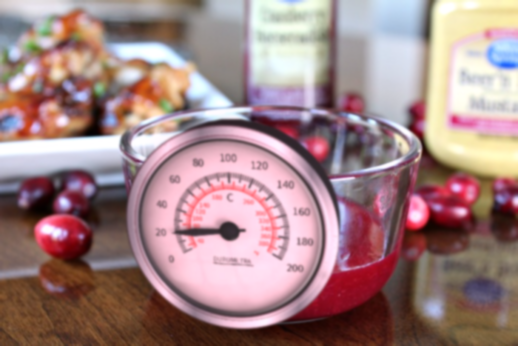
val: 20 °C
